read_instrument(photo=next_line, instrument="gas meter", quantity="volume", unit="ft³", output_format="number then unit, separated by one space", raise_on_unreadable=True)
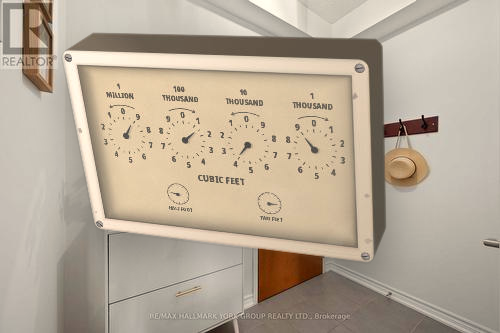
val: 913900 ft³
